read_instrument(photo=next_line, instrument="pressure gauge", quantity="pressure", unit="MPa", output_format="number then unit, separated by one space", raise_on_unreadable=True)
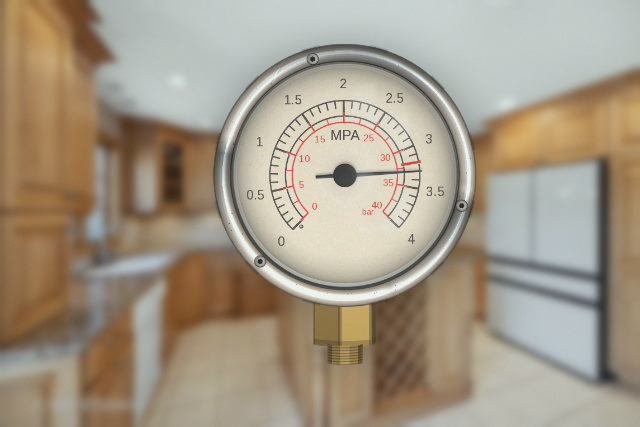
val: 3.3 MPa
